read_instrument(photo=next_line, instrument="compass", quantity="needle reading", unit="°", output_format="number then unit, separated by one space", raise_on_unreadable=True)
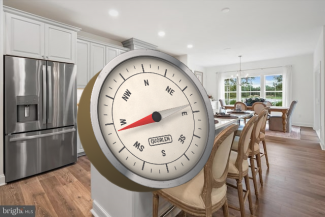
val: 260 °
